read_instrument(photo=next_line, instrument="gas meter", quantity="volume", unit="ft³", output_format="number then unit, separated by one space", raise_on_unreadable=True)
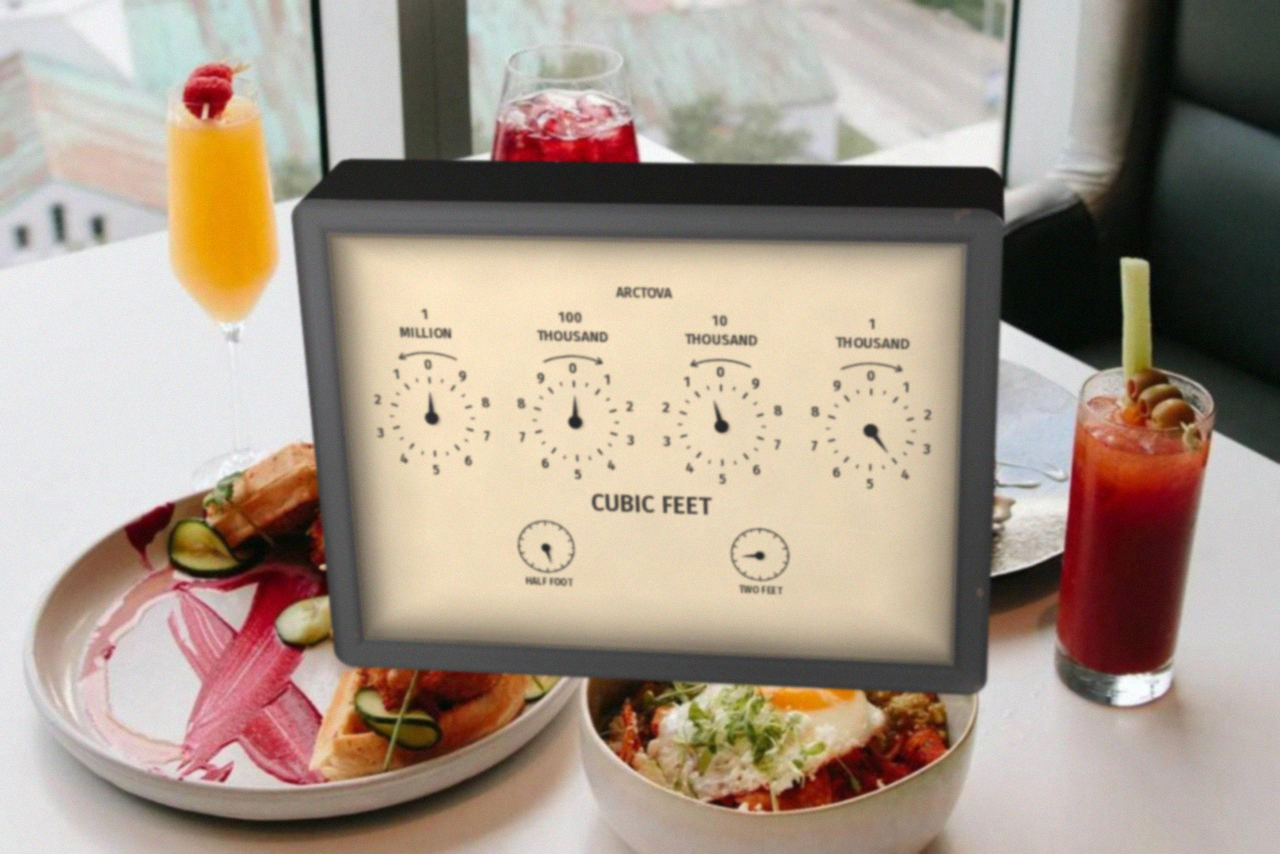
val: 400 ft³
